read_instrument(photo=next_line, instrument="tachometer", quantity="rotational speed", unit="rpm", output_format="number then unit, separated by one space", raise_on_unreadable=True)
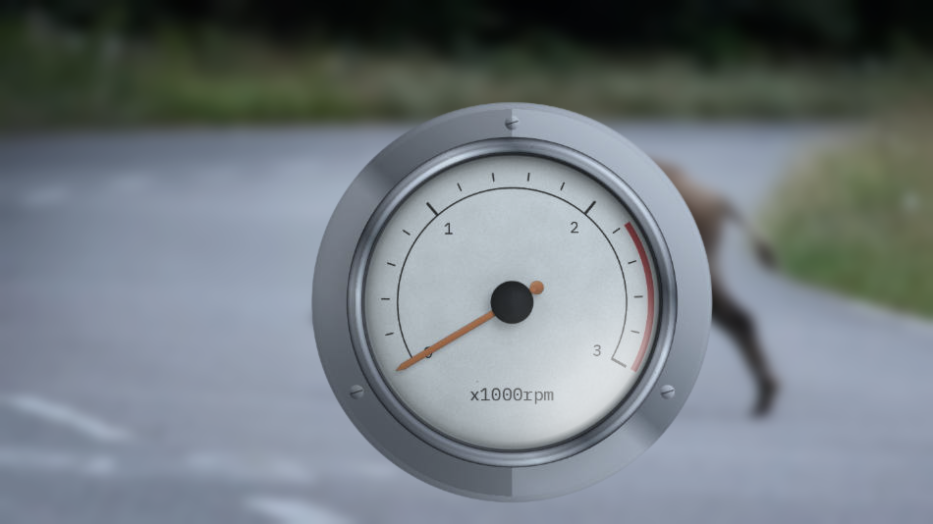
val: 0 rpm
